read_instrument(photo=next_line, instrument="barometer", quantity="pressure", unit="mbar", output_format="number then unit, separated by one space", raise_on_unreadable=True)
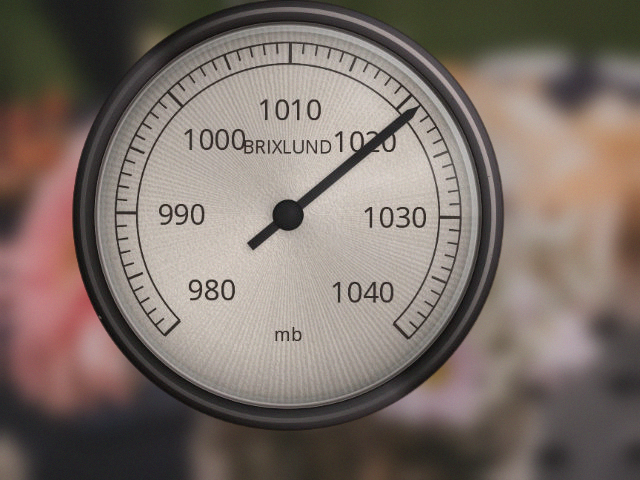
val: 1021 mbar
